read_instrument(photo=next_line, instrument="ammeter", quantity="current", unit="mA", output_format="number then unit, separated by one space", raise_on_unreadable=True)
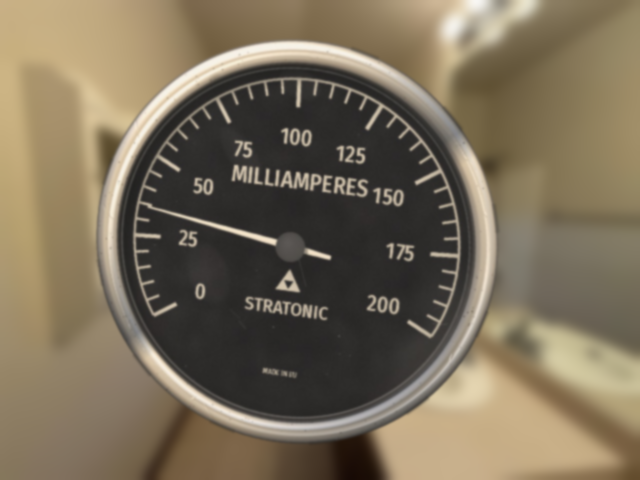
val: 35 mA
